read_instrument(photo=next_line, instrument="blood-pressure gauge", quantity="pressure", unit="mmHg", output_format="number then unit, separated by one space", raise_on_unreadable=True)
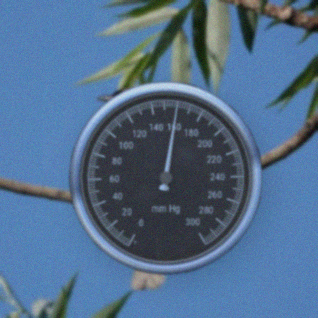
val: 160 mmHg
